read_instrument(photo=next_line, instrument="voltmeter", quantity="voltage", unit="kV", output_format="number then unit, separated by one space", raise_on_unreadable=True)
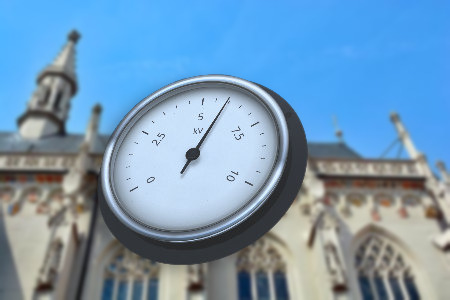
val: 6 kV
